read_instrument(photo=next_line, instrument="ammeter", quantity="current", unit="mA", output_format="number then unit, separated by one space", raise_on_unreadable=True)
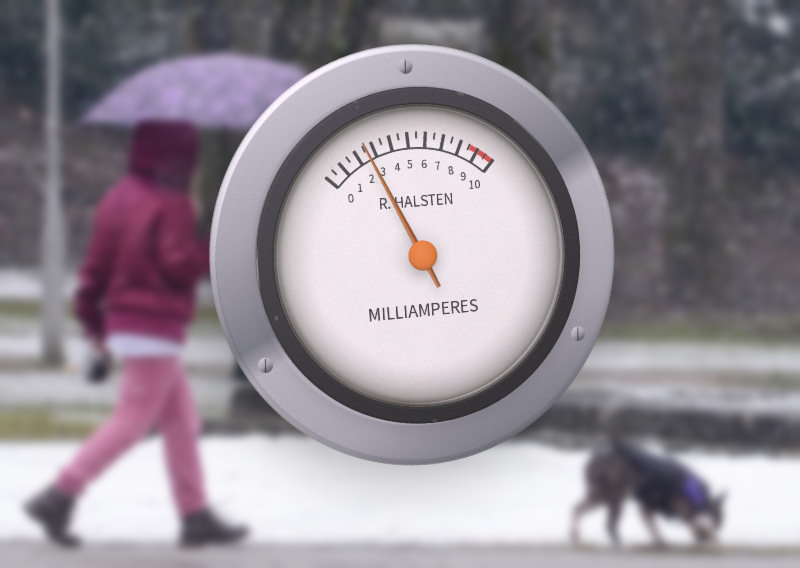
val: 2.5 mA
